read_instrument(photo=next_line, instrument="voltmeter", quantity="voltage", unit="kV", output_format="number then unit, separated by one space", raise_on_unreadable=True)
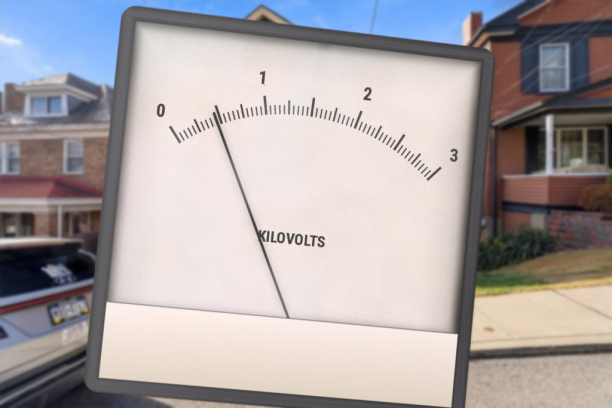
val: 0.45 kV
